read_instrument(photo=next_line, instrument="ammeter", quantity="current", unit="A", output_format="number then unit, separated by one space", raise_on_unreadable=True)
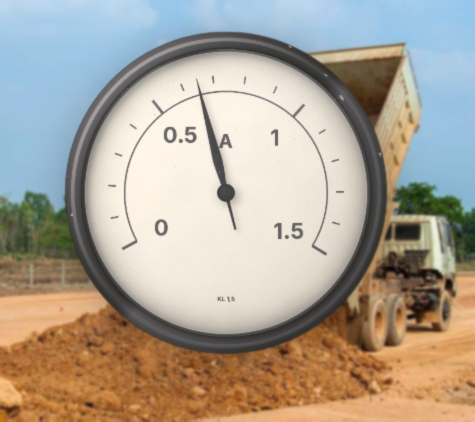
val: 0.65 A
